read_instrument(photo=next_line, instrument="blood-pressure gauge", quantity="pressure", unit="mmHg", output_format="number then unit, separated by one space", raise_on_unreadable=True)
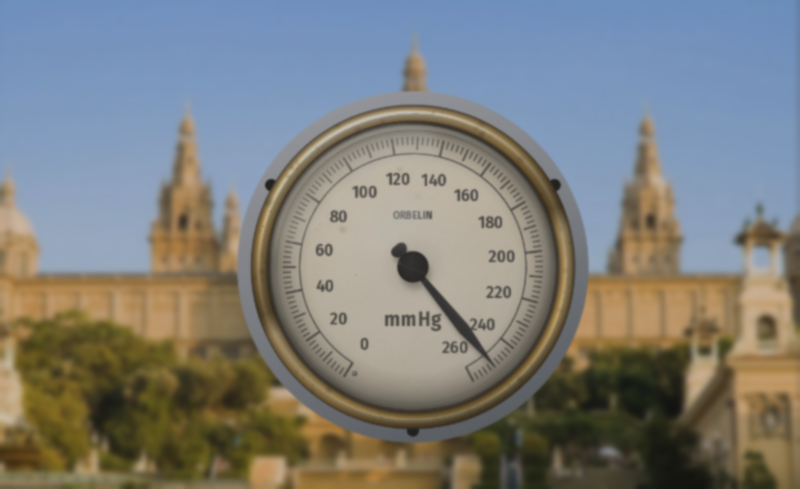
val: 250 mmHg
